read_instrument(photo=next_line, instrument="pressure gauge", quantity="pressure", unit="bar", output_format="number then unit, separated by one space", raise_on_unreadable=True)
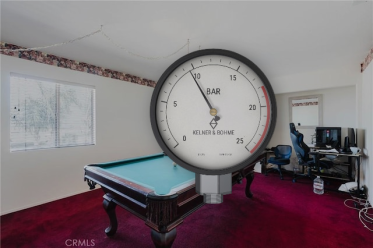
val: 9.5 bar
